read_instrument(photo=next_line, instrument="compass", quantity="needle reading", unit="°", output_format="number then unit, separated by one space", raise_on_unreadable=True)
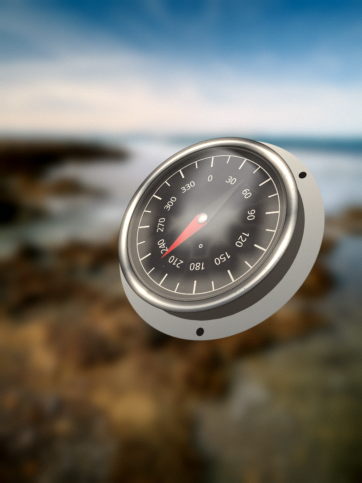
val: 225 °
